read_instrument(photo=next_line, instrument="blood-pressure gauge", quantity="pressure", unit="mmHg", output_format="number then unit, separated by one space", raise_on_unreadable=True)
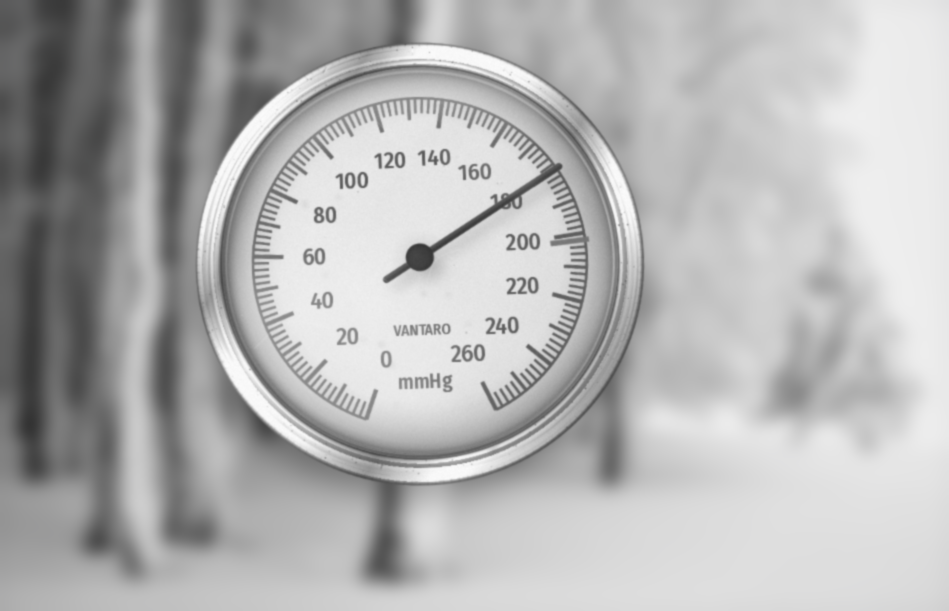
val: 180 mmHg
